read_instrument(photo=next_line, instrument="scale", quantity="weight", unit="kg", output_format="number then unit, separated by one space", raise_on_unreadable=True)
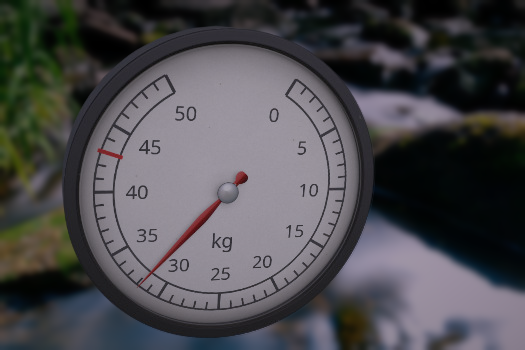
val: 32 kg
